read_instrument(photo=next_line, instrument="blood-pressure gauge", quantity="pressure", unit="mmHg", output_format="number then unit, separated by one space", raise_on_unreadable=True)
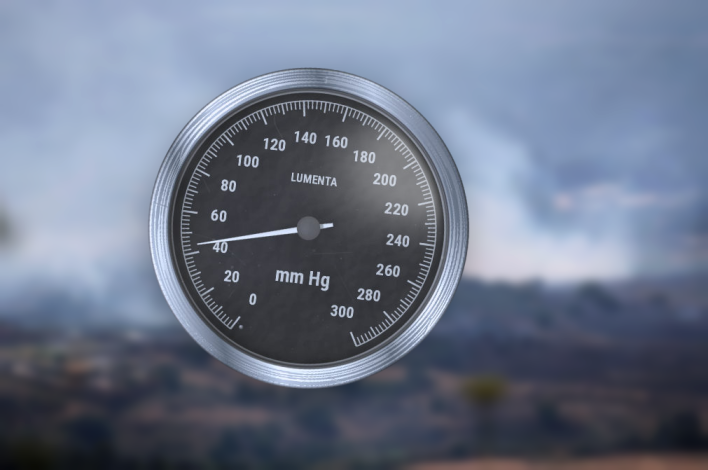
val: 44 mmHg
